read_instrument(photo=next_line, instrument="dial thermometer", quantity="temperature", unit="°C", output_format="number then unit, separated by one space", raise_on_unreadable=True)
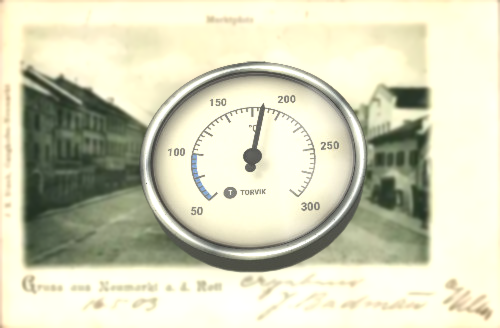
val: 185 °C
